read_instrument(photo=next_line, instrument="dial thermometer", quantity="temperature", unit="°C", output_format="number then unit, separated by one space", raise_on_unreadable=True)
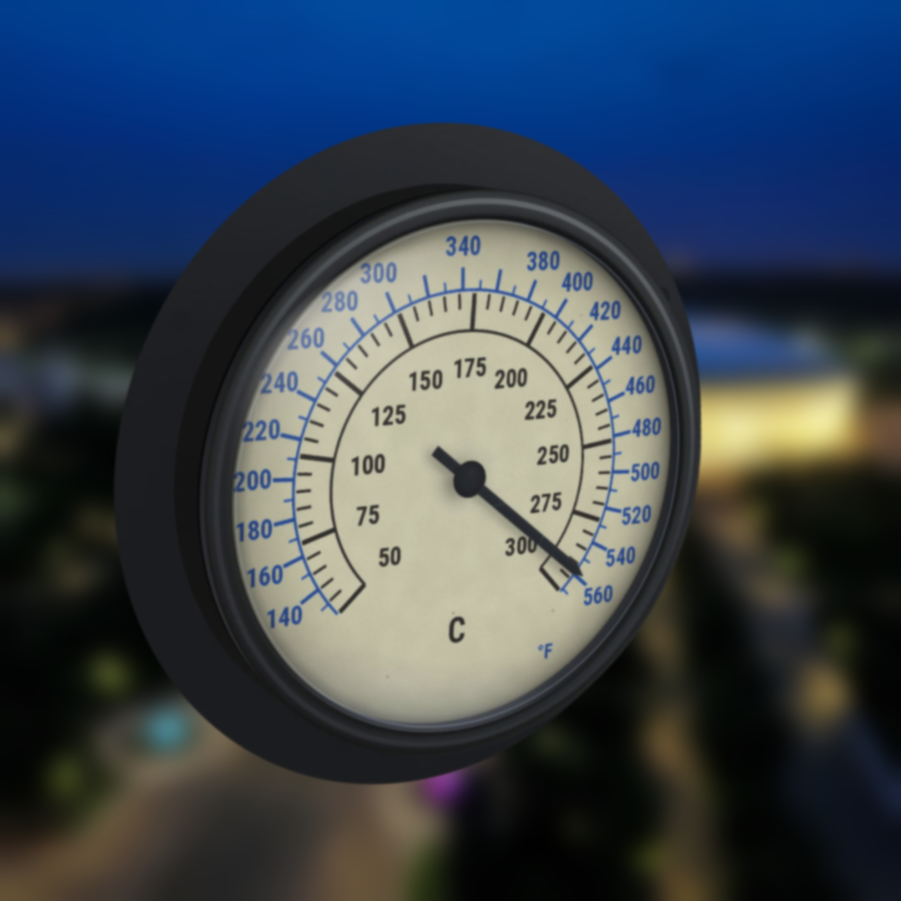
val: 292.5 °C
